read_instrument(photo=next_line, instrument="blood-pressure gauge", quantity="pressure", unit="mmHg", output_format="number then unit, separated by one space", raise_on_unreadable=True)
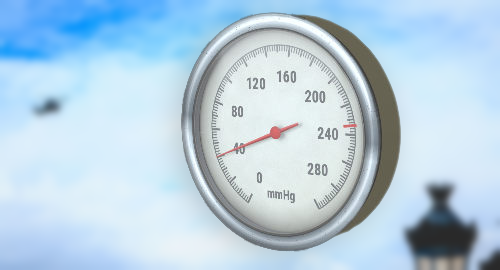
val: 40 mmHg
